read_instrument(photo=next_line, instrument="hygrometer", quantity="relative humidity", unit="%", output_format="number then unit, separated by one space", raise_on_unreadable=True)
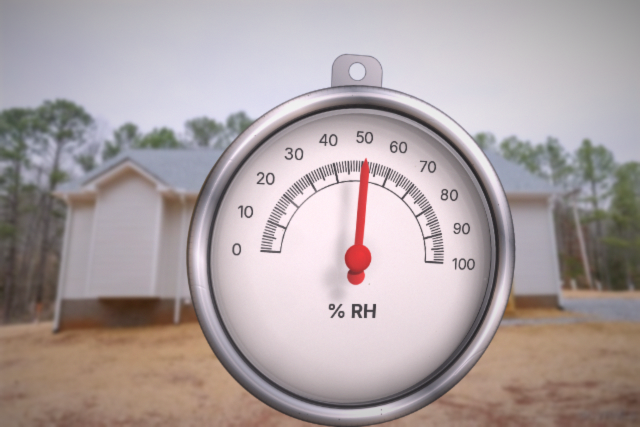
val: 50 %
